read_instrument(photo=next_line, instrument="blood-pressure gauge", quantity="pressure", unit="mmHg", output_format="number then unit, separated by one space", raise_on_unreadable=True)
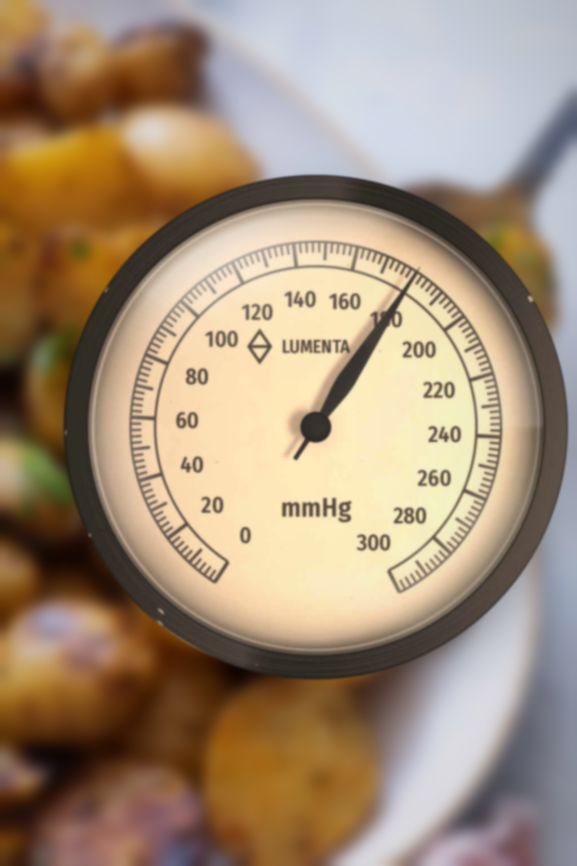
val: 180 mmHg
